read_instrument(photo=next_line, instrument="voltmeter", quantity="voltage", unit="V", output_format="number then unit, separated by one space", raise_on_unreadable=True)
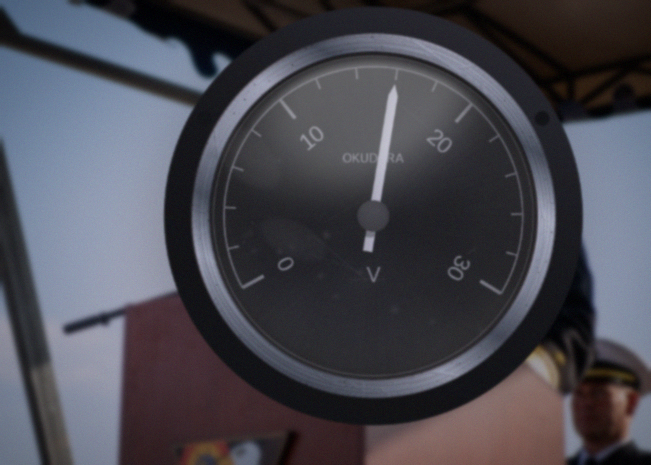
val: 16 V
